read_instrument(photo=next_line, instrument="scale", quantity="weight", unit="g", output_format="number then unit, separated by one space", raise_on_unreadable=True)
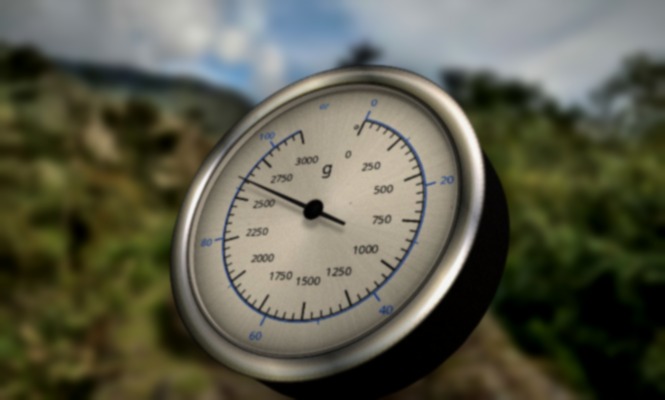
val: 2600 g
